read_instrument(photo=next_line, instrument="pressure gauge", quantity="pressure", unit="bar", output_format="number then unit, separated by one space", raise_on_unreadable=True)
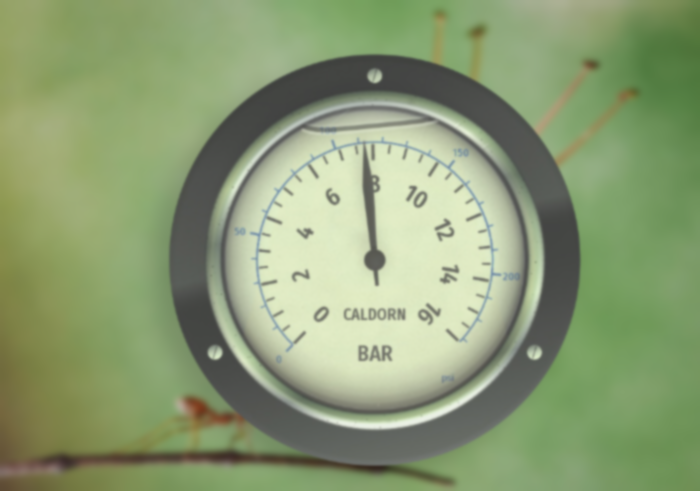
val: 7.75 bar
